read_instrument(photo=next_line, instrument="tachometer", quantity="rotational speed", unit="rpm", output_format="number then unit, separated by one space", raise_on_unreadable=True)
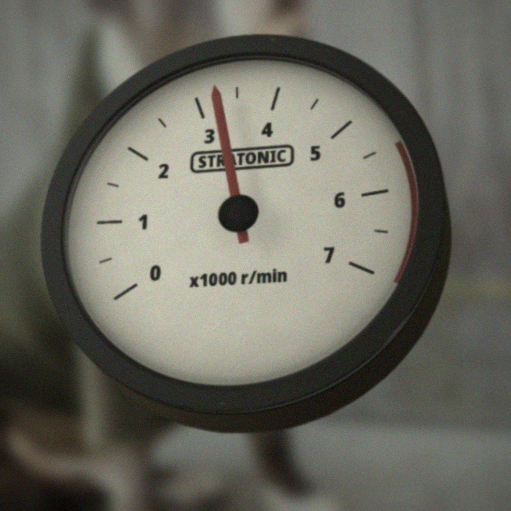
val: 3250 rpm
